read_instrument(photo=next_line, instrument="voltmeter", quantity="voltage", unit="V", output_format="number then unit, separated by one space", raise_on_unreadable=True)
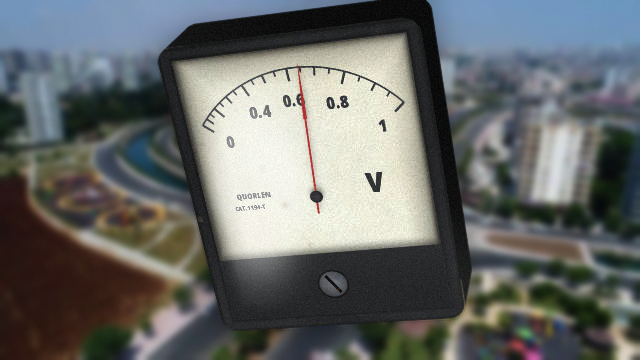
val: 0.65 V
